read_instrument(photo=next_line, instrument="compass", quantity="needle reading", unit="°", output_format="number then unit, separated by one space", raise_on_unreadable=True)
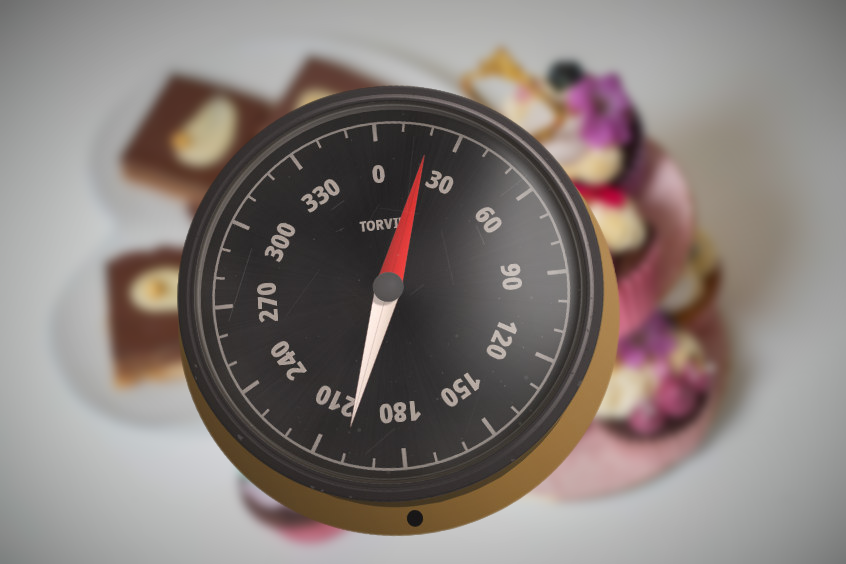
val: 20 °
